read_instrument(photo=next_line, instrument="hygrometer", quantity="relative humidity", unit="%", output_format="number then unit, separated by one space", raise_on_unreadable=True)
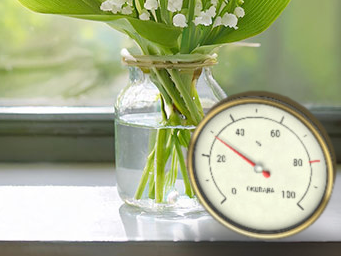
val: 30 %
